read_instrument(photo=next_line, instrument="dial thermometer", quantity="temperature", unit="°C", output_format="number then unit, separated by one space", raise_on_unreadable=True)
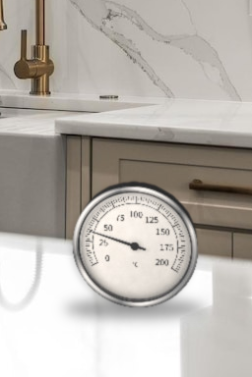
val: 37.5 °C
